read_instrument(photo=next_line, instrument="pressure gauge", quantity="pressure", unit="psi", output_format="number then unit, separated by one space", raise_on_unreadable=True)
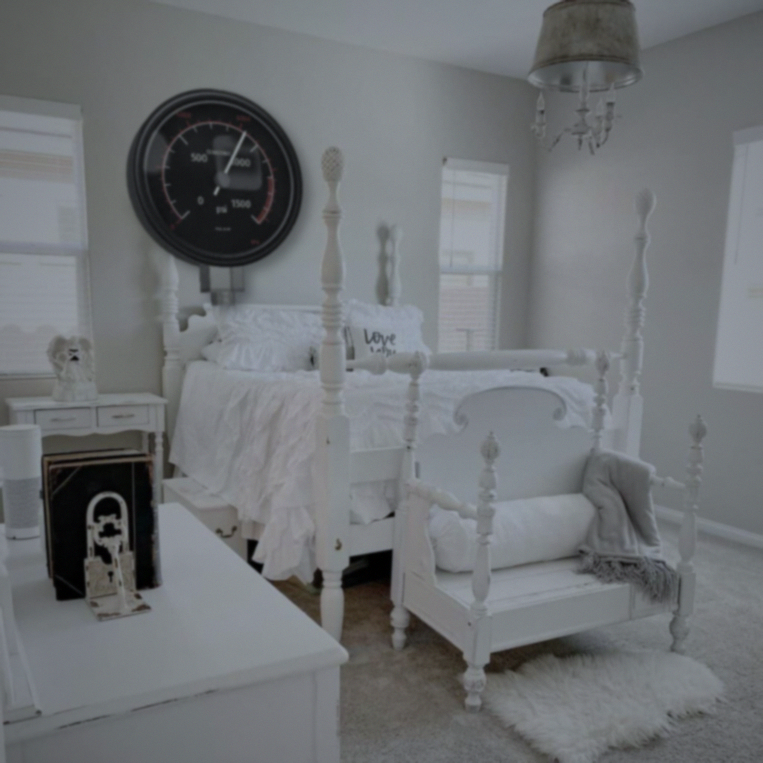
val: 900 psi
